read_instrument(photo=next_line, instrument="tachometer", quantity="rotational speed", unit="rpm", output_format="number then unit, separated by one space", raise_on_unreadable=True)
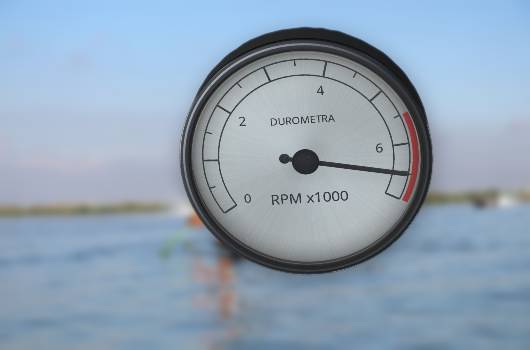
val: 6500 rpm
